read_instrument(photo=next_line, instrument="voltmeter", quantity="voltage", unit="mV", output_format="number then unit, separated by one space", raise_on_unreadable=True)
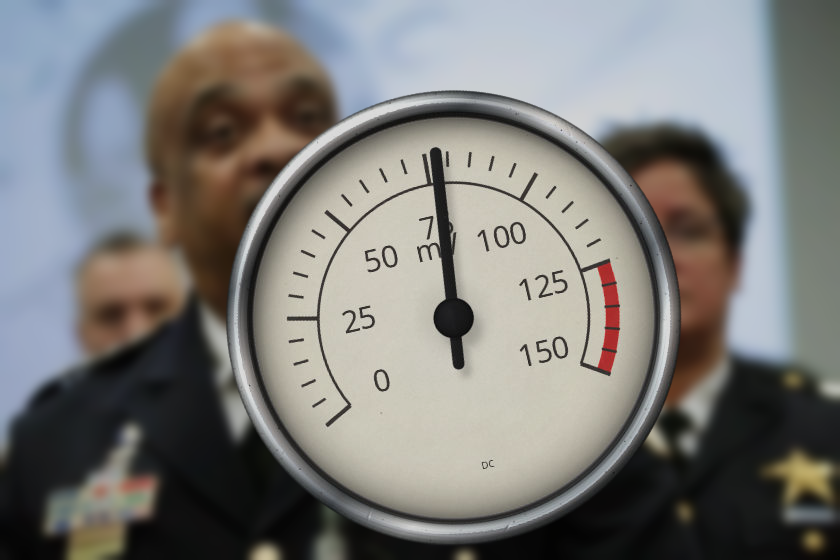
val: 77.5 mV
